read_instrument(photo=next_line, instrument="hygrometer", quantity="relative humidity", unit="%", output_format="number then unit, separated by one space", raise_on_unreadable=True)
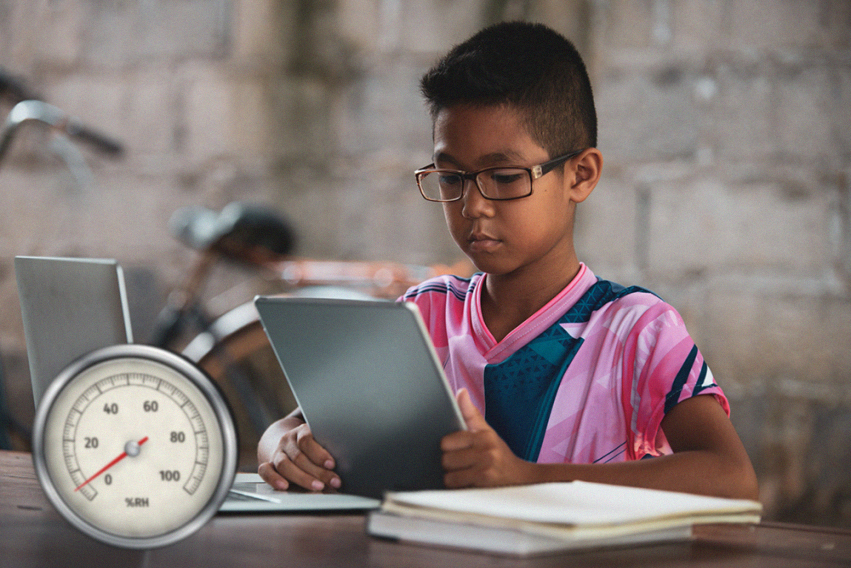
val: 5 %
